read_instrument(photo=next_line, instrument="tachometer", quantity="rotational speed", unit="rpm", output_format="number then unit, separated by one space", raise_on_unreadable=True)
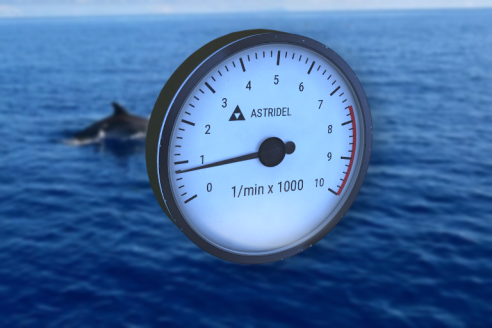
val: 800 rpm
